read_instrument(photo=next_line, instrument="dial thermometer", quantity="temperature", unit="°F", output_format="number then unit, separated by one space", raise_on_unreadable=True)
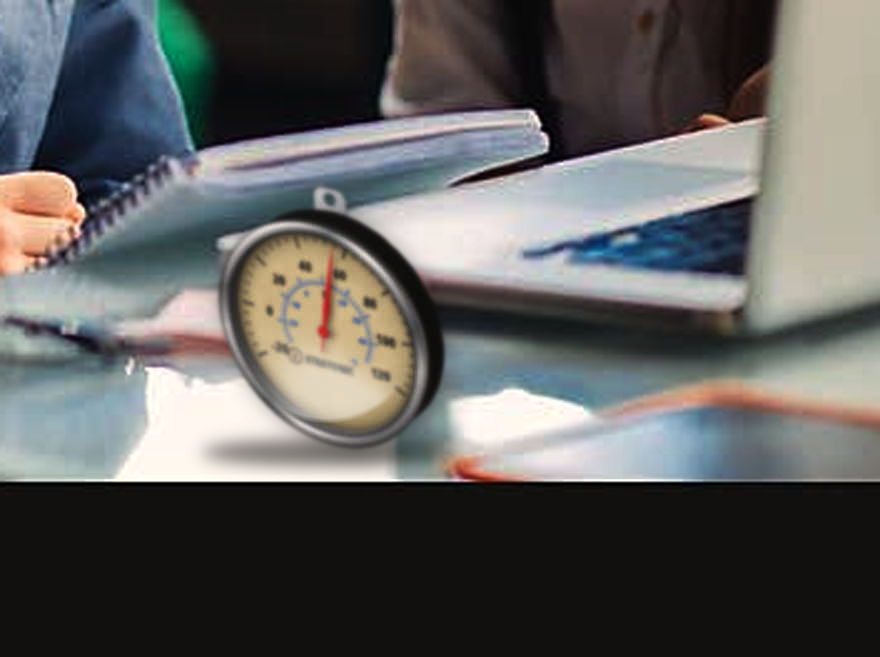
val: 56 °F
